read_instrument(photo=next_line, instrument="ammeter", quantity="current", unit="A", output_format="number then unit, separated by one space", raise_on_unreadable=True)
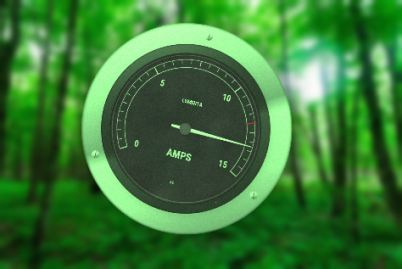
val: 13.25 A
